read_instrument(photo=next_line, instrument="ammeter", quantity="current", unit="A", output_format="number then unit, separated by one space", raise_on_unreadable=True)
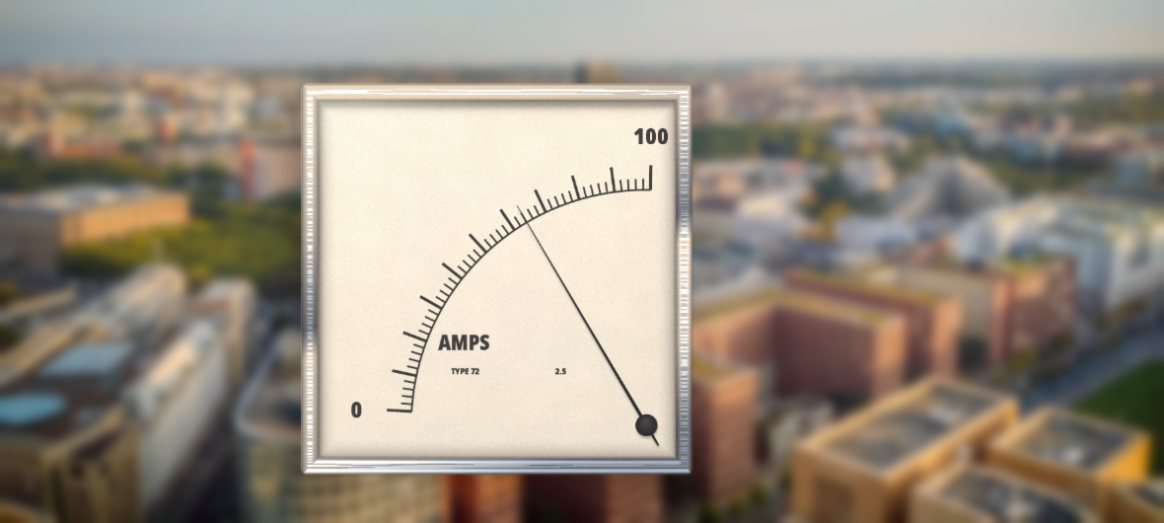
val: 64 A
